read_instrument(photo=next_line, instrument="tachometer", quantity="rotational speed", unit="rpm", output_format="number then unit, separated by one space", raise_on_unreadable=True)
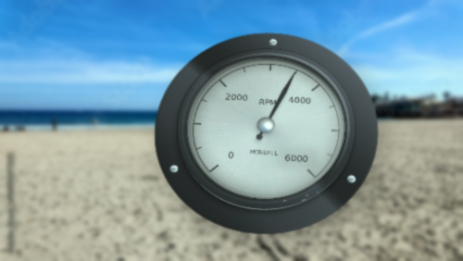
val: 3500 rpm
